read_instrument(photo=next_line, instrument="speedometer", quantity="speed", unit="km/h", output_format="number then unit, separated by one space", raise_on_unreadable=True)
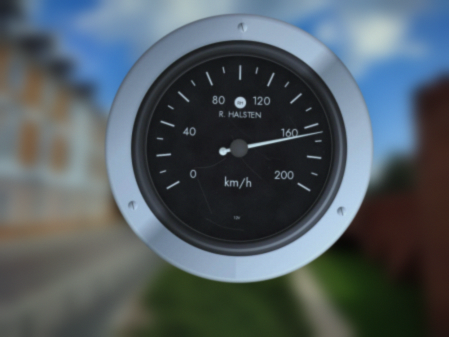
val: 165 km/h
